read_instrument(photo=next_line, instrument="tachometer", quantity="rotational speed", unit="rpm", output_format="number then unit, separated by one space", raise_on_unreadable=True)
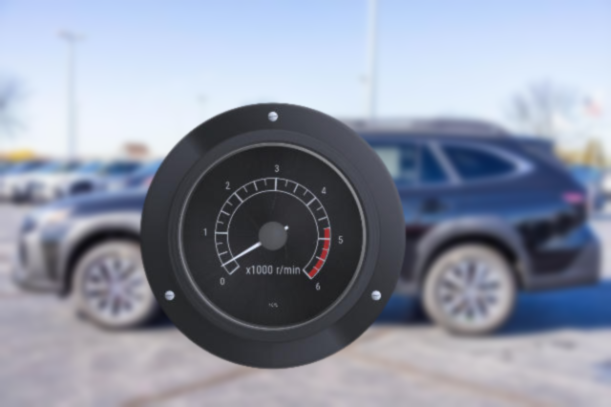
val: 250 rpm
